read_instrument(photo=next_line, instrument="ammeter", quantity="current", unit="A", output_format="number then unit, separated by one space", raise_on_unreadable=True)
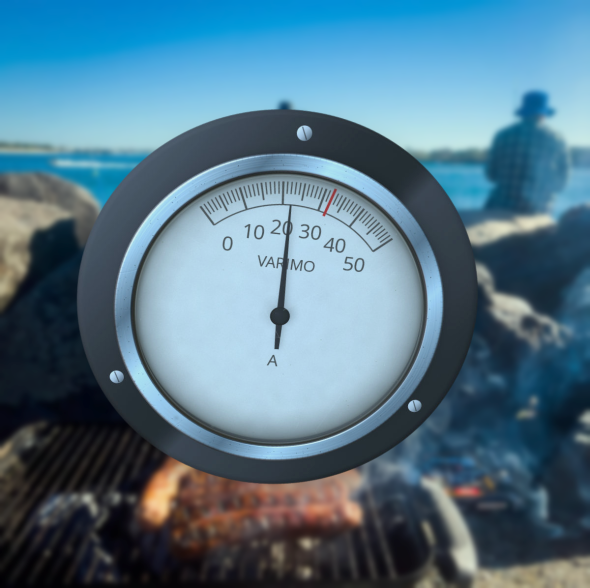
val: 22 A
